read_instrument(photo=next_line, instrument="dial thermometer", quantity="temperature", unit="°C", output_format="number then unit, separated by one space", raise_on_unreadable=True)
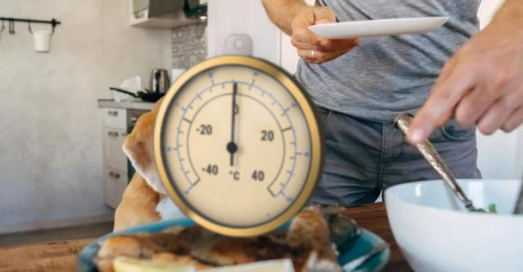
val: 0 °C
